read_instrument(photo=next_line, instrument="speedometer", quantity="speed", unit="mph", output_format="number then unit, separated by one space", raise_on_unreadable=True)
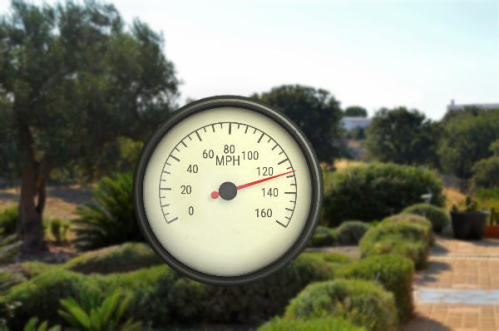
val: 127.5 mph
